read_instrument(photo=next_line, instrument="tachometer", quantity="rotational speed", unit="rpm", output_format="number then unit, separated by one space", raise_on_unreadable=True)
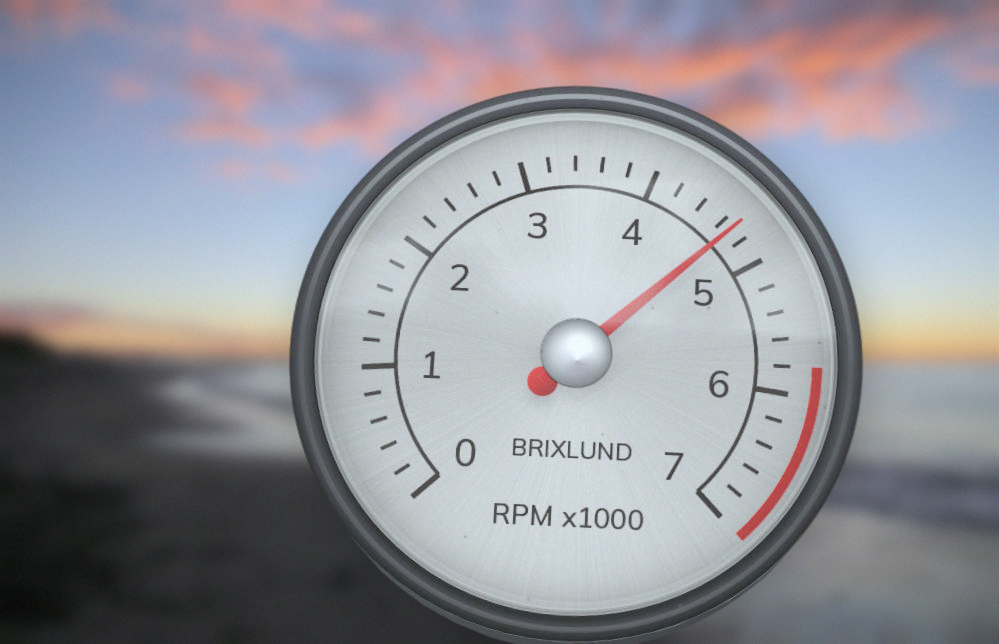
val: 4700 rpm
